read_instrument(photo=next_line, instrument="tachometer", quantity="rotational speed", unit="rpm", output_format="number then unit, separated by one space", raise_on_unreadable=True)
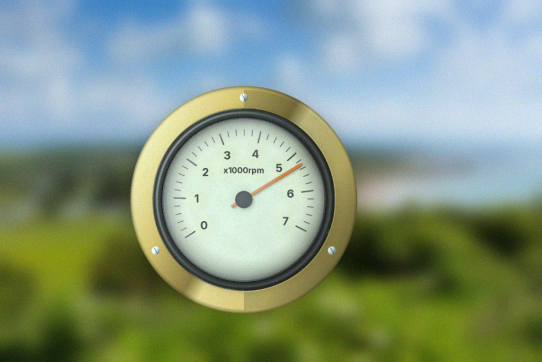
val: 5300 rpm
